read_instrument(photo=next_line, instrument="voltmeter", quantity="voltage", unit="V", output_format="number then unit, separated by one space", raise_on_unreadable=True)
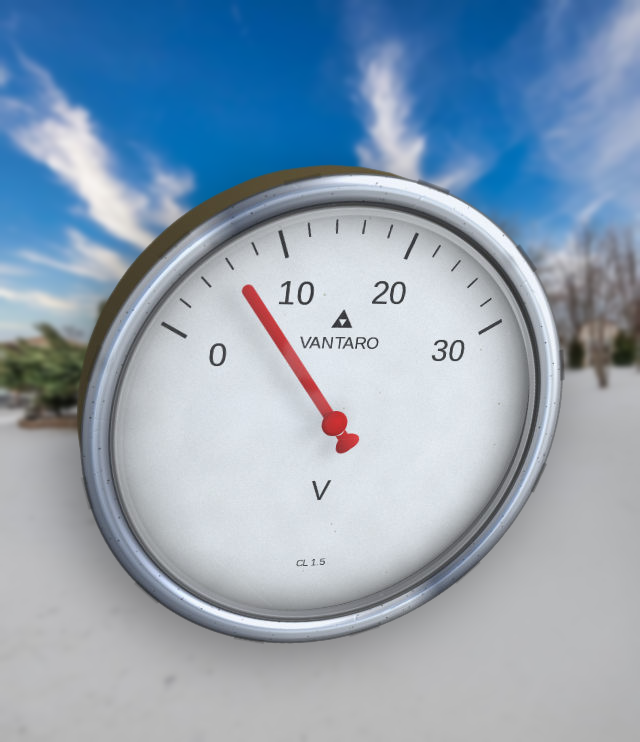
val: 6 V
